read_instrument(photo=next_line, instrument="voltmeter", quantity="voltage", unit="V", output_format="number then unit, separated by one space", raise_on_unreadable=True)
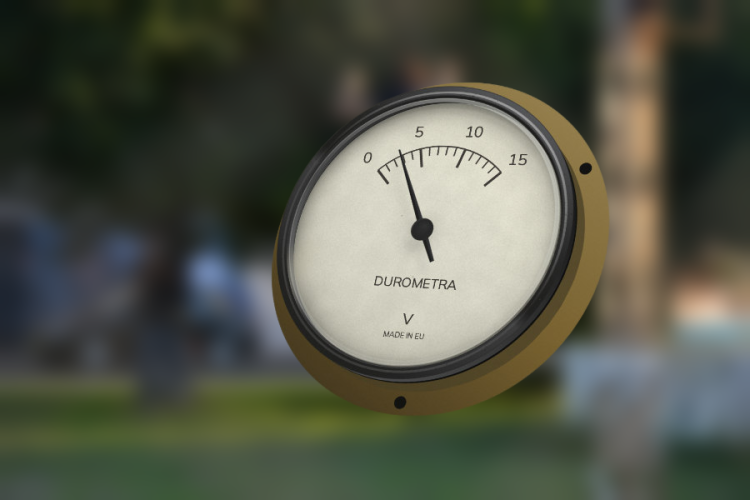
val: 3 V
